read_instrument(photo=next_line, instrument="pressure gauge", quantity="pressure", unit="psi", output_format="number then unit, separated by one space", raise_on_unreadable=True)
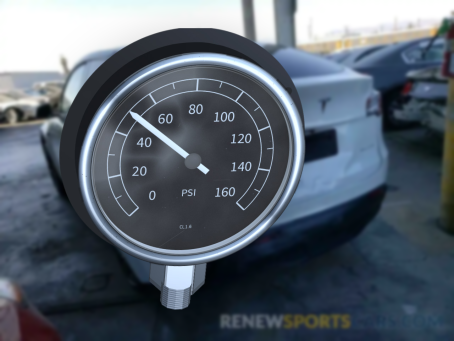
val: 50 psi
